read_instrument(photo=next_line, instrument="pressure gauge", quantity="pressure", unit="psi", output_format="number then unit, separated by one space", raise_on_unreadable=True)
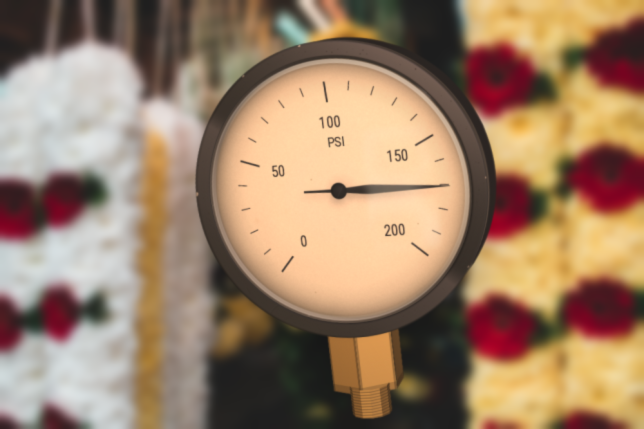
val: 170 psi
